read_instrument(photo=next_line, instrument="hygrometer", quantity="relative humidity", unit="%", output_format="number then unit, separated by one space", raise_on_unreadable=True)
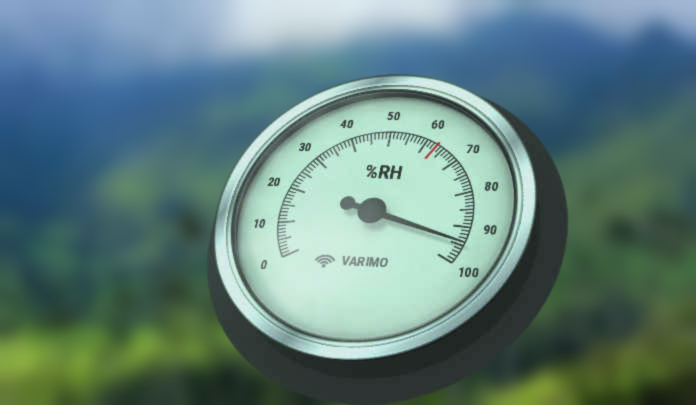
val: 95 %
